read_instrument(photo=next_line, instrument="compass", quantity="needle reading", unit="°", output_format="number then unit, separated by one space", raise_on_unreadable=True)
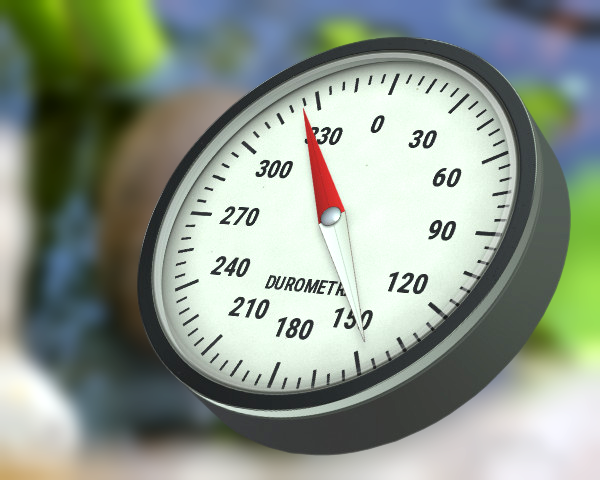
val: 325 °
